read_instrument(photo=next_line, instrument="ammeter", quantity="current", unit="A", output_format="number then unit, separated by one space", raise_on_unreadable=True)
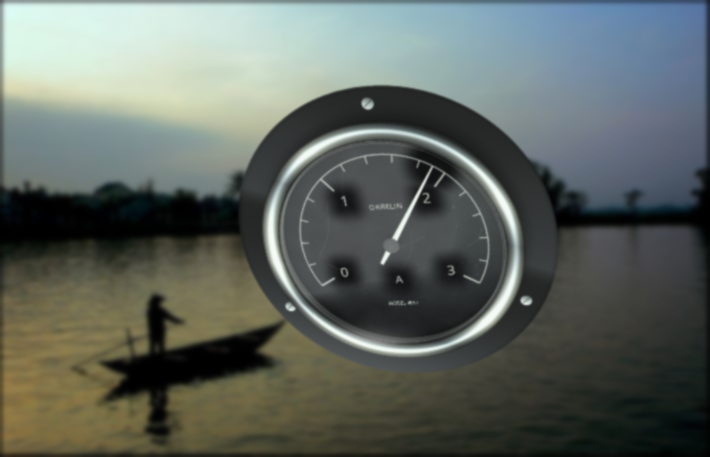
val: 1.9 A
